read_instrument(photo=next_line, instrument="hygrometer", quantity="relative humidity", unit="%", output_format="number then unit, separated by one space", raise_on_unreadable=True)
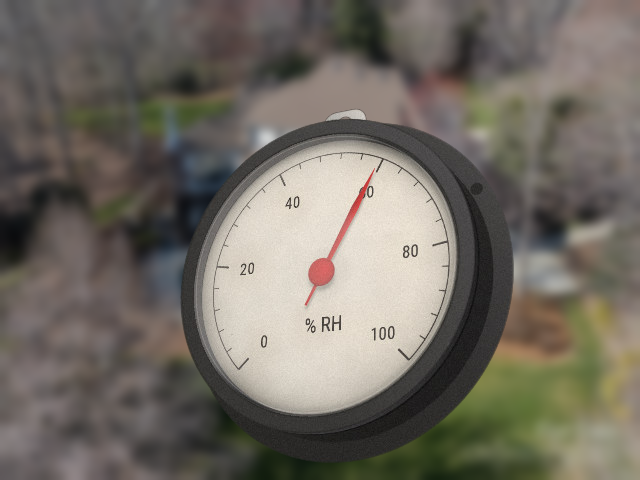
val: 60 %
